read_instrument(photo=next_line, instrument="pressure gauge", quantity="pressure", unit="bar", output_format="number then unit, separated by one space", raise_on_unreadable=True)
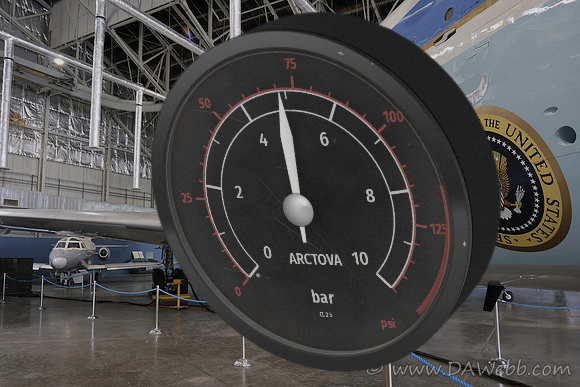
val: 5 bar
